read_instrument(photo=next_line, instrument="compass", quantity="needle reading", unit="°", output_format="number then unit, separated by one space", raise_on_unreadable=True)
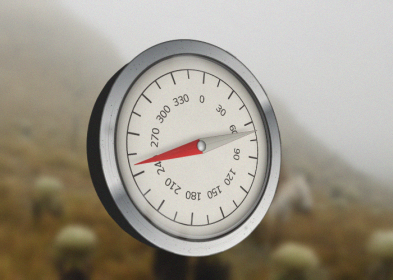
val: 247.5 °
